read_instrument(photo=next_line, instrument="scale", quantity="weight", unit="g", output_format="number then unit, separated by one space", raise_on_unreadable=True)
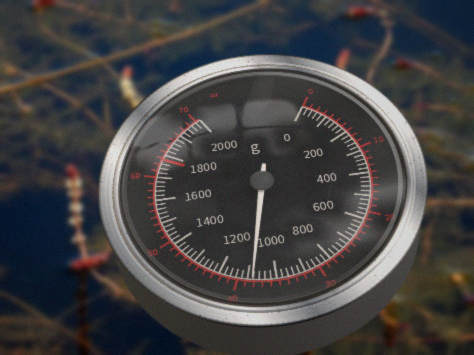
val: 1080 g
